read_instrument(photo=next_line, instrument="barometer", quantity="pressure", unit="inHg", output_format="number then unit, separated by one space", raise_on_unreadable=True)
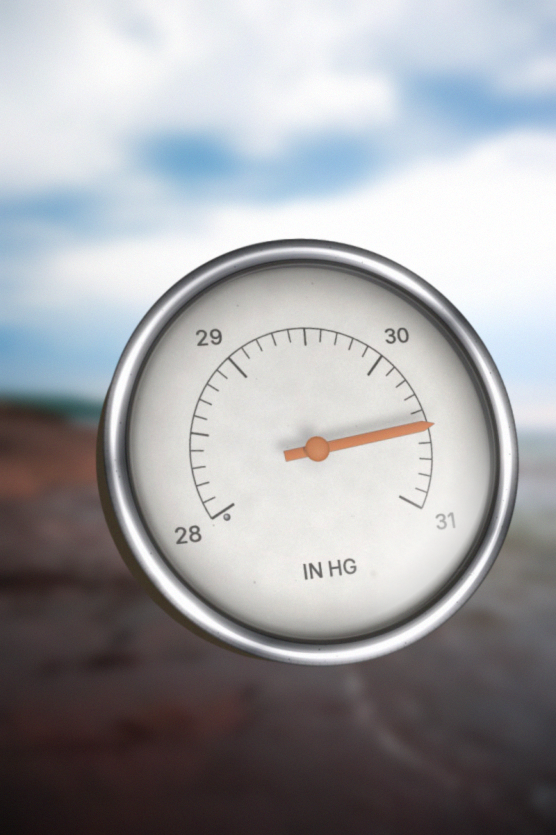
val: 30.5 inHg
